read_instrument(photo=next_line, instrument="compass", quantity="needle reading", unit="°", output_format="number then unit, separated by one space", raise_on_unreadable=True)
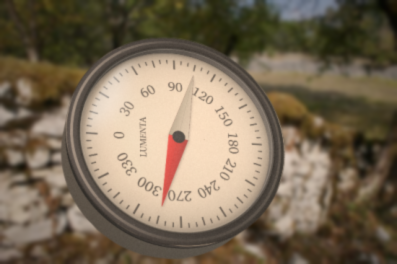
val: 285 °
